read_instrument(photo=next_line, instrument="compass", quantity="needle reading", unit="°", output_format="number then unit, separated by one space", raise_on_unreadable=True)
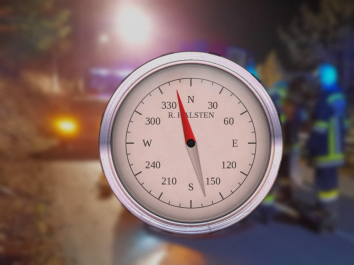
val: 345 °
